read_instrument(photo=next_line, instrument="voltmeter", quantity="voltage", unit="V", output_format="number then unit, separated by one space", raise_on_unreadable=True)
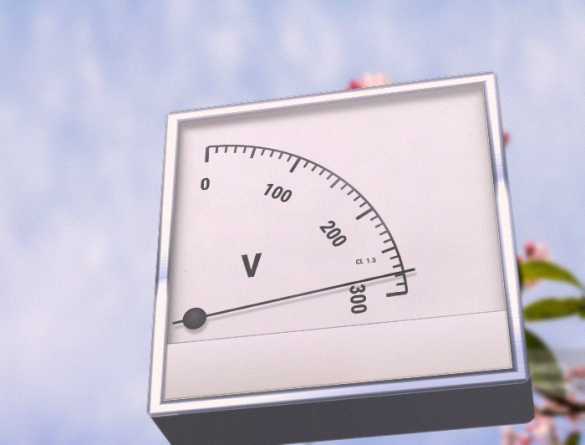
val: 280 V
